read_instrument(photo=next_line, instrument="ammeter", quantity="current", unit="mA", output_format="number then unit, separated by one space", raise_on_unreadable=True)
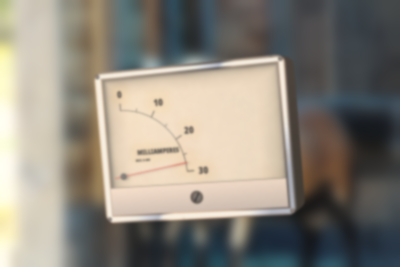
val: 27.5 mA
